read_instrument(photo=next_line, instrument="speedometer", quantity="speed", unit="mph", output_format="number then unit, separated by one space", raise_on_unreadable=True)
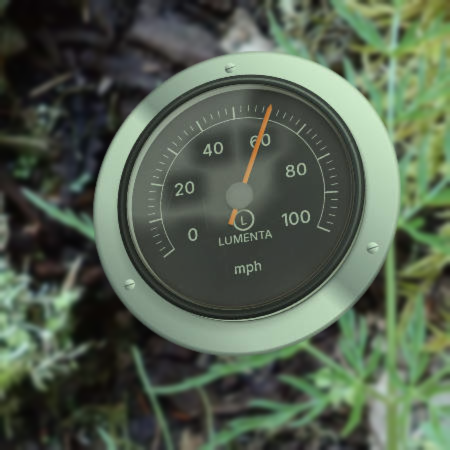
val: 60 mph
